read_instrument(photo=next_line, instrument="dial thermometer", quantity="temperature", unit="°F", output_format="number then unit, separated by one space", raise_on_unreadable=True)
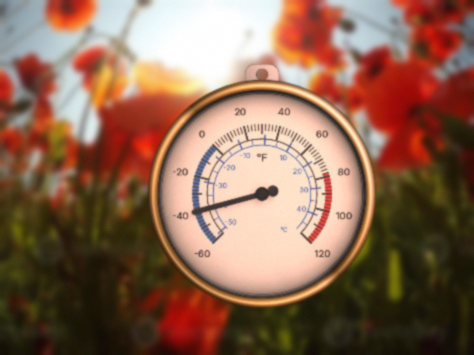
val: -40 °F
